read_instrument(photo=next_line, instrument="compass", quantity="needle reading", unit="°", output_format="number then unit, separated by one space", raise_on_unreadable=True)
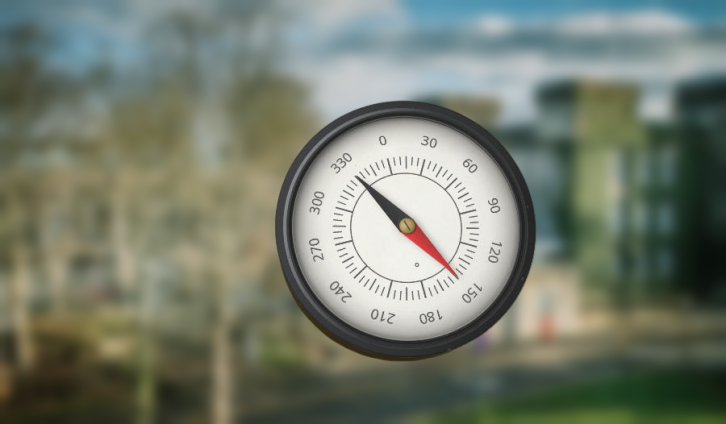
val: 150 °
